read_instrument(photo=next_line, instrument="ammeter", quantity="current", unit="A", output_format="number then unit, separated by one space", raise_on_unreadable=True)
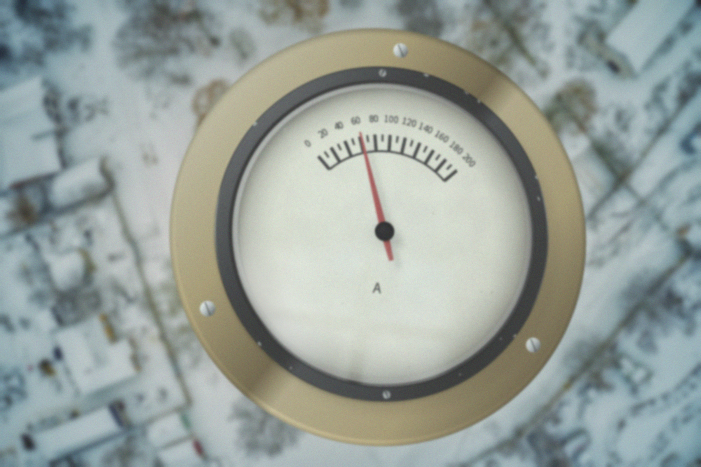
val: 60 A
